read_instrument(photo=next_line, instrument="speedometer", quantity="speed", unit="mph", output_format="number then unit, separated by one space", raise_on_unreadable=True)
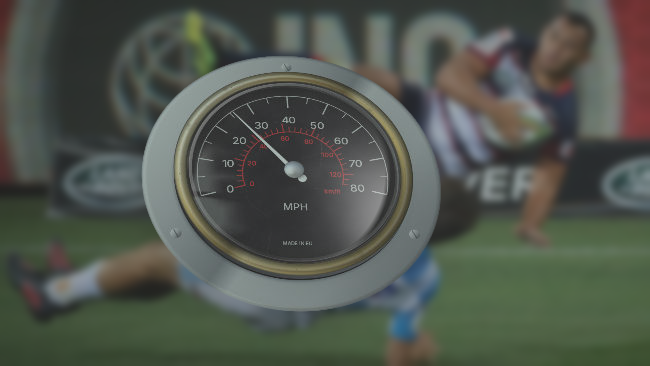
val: 25 mph
